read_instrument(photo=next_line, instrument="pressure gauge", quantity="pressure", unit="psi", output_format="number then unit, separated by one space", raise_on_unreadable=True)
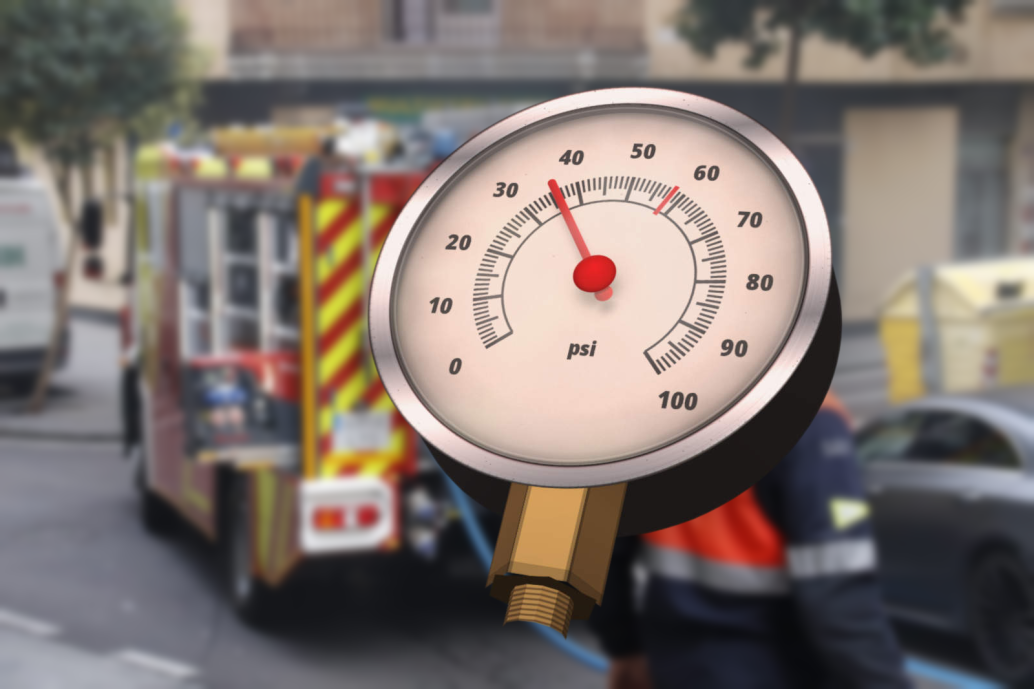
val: 36 psi
